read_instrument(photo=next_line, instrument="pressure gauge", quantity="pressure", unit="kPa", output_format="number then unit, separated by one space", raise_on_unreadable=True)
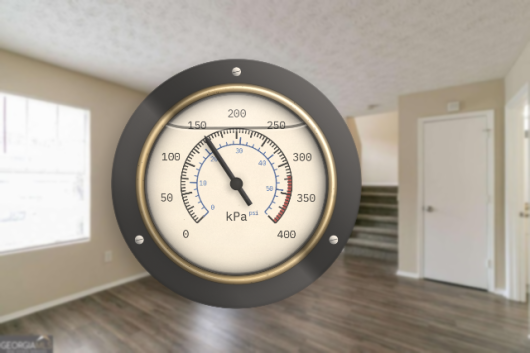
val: 150 kPa
